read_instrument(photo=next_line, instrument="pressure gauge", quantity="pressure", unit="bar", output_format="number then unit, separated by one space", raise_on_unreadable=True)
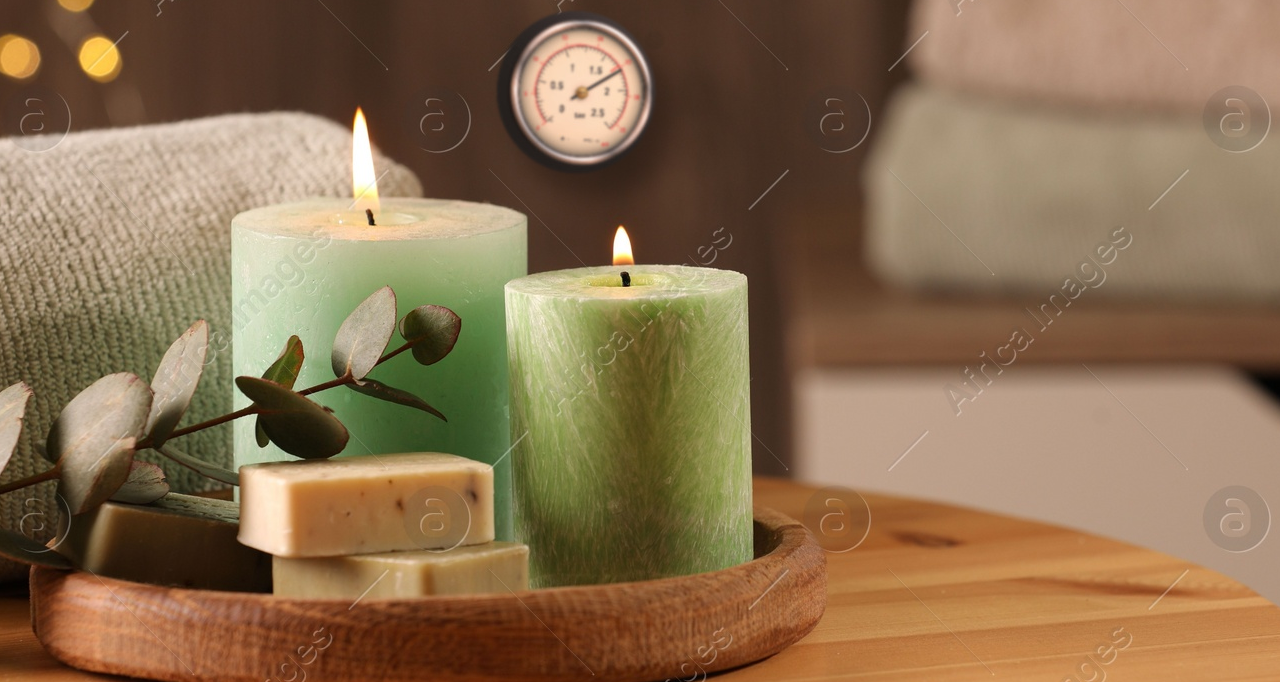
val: 1.75 bar
